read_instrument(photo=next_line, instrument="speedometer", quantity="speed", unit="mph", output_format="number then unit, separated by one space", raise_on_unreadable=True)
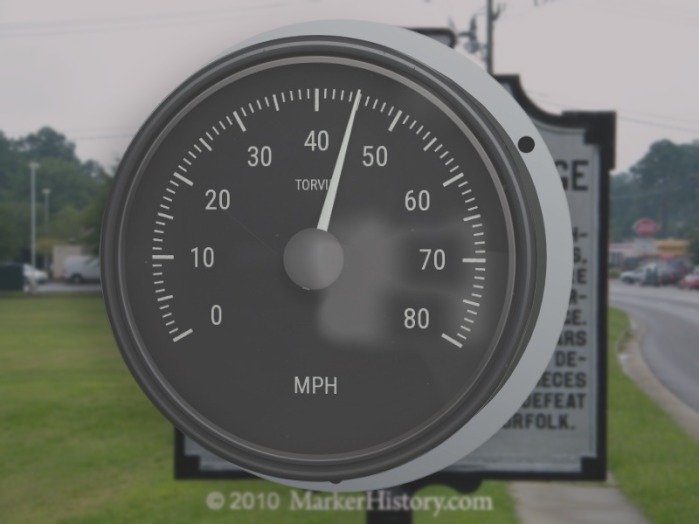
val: 45 mph
